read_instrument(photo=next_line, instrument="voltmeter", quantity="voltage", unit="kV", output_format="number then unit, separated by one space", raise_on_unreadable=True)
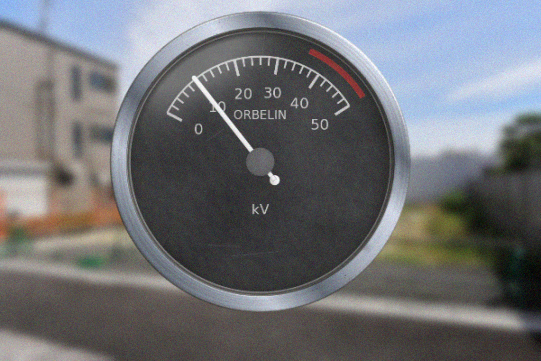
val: 10 kV
